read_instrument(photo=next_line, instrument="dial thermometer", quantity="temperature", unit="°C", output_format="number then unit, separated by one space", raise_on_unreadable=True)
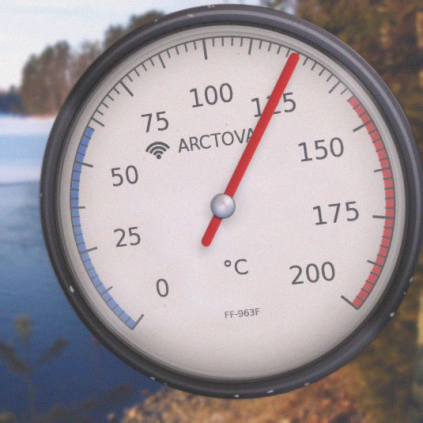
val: 125 °C
